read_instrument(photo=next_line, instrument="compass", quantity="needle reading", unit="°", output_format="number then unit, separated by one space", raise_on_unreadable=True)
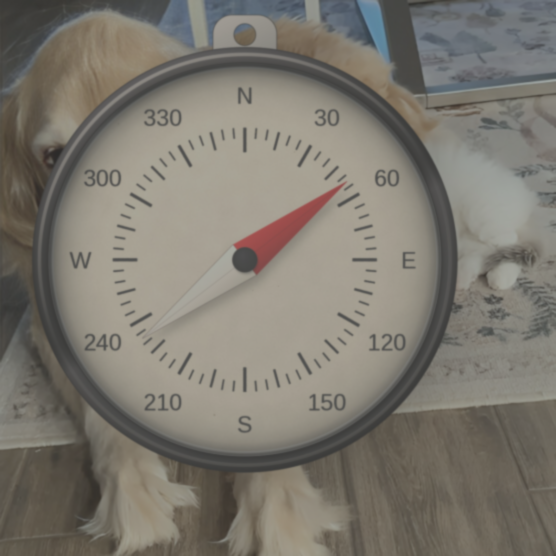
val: 52.5 °
